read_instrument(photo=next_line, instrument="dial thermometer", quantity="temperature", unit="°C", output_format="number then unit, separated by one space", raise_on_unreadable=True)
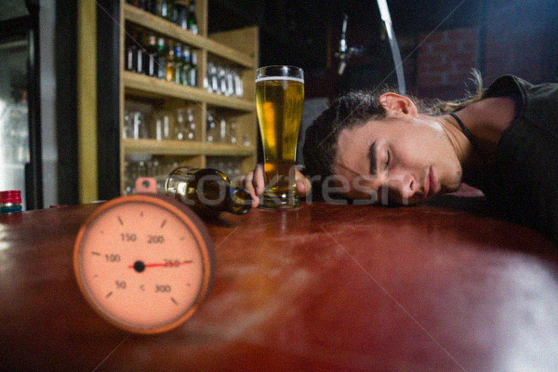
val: 250 °C
